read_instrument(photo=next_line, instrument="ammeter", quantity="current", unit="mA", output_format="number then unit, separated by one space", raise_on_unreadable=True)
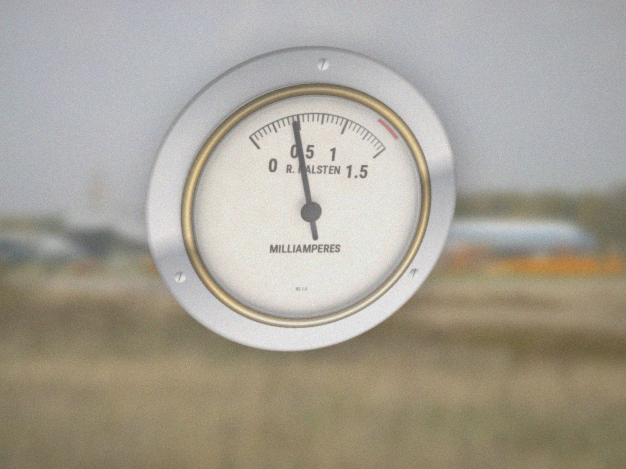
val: 0.45 mA
